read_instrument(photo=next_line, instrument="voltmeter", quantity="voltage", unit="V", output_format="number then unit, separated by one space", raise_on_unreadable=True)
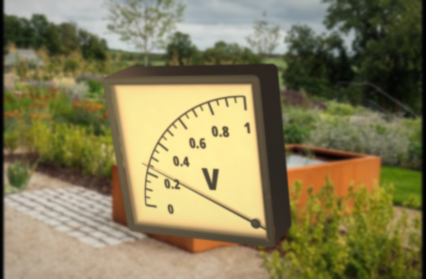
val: 0.25 V
